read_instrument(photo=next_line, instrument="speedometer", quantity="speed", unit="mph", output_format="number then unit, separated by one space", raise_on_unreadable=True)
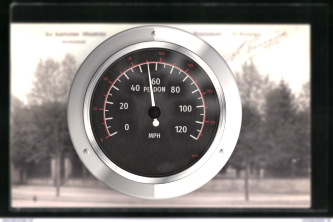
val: 55 mph
